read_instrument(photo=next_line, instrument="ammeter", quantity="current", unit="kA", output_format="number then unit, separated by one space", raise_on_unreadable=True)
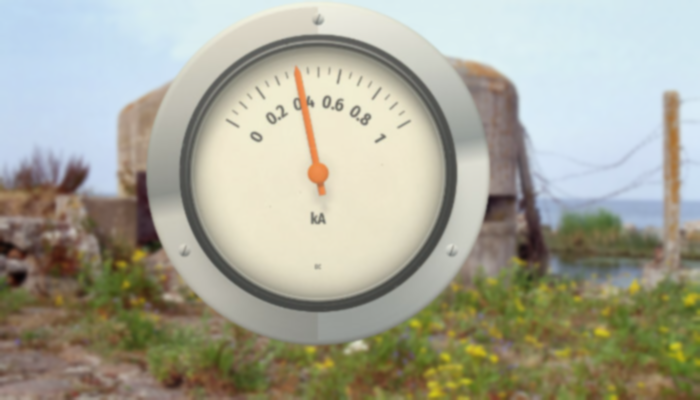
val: 0.4 kA
